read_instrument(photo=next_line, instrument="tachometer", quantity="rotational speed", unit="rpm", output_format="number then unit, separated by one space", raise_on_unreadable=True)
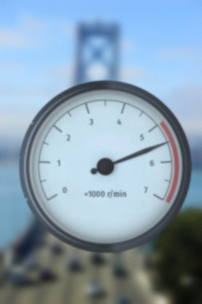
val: 5500 rpm
